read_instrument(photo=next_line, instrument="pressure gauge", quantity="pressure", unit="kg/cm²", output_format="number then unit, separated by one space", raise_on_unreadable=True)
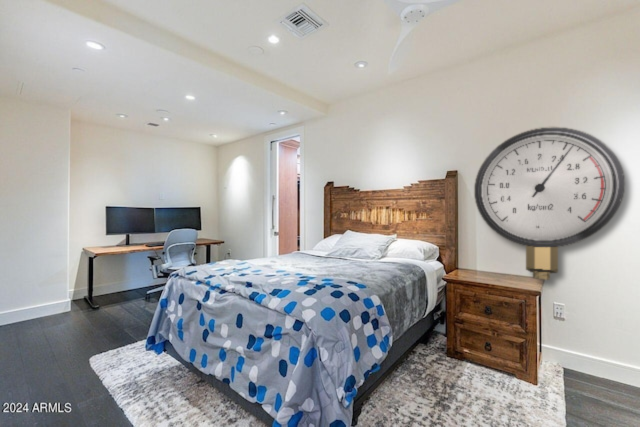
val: 2.5 kg/cm²
